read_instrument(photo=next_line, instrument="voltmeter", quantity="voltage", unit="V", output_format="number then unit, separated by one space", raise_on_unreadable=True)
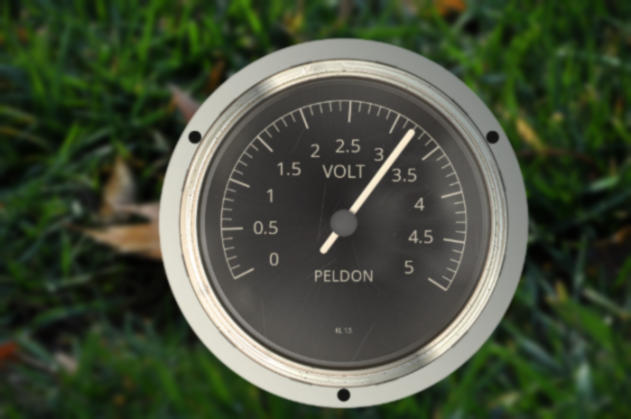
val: 3.2 V
